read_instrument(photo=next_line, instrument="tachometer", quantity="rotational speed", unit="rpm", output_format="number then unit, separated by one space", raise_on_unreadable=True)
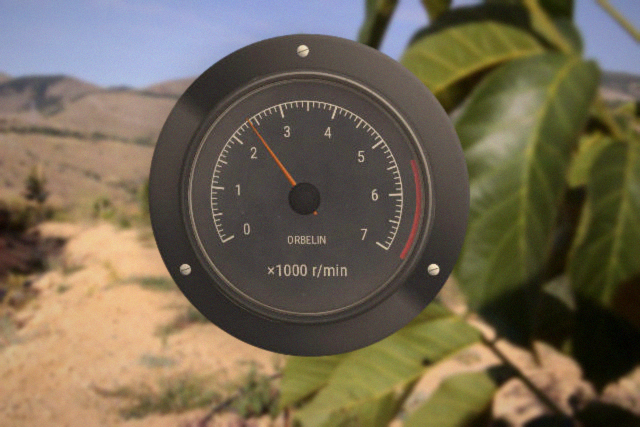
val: 2400 rpm
